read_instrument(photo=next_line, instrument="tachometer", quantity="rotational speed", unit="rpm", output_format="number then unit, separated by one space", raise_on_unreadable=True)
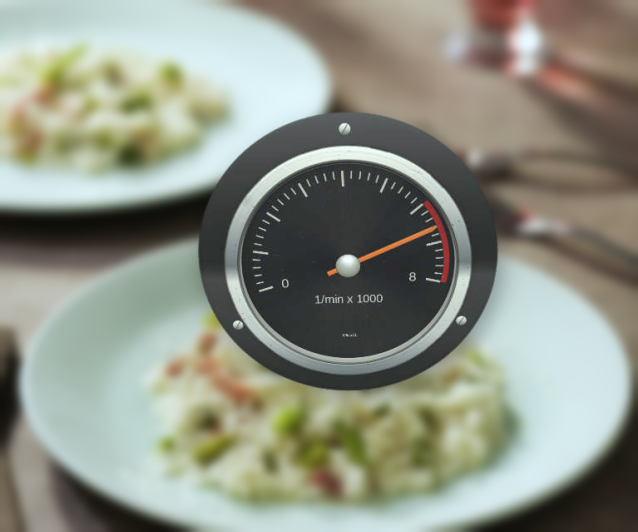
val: 6600 rpm
